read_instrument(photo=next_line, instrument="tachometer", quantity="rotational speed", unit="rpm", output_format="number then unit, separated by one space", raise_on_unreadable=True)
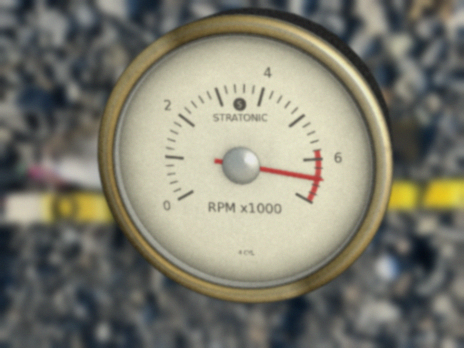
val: 6400 rpm
